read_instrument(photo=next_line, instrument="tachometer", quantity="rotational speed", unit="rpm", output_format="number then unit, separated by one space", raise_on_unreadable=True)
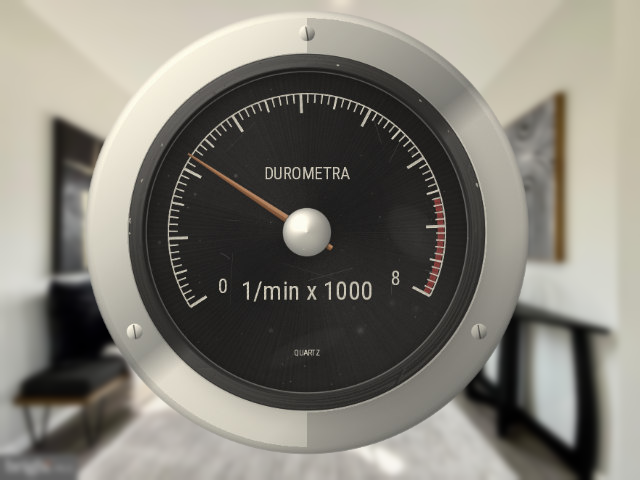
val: 2200 rpm
